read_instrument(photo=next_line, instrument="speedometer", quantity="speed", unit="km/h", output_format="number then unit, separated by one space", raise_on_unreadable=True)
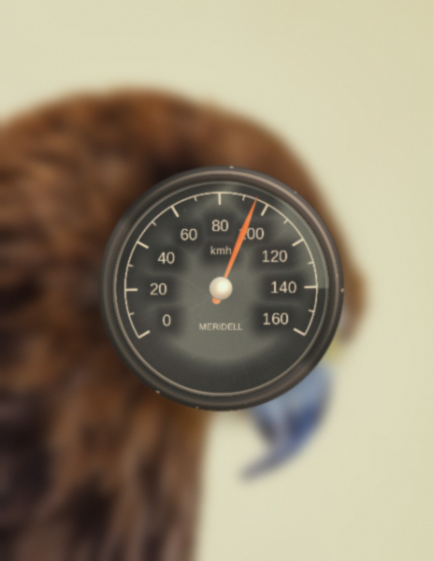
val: 95 km/h
